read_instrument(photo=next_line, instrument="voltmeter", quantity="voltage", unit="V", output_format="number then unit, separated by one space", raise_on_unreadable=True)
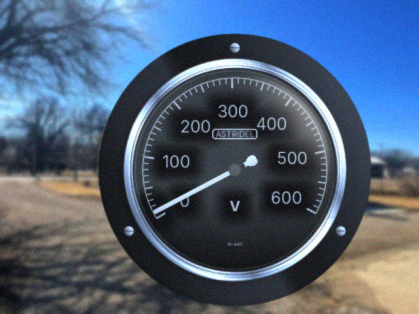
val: 10 V
